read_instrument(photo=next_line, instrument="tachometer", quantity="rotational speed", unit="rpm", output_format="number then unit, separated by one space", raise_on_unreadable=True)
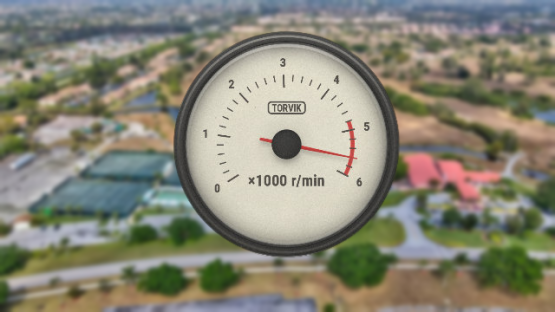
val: 5600 rpm
